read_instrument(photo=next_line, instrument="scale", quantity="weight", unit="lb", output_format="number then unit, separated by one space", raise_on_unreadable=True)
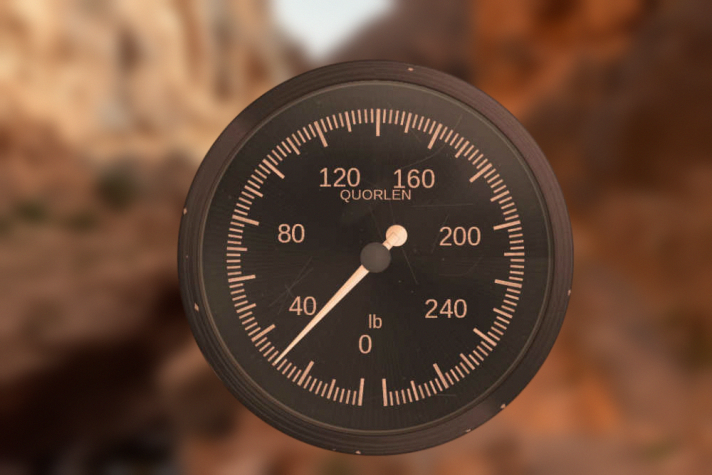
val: 30 lb
